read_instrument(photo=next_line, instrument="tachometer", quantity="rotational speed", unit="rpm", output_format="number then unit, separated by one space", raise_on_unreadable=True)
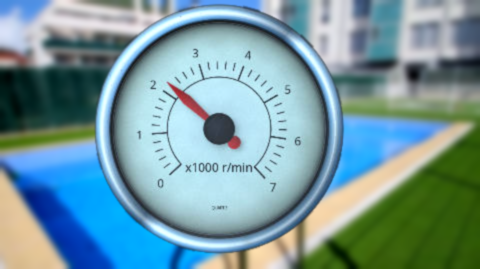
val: 2200 rpm
